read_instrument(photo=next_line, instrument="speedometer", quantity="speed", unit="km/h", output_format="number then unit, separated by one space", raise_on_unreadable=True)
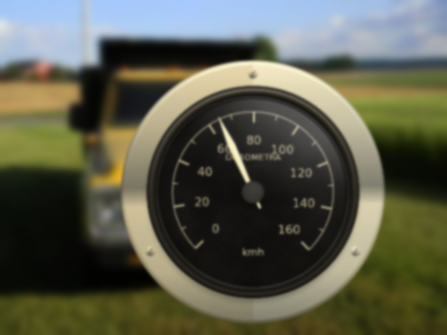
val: 65 km/h
